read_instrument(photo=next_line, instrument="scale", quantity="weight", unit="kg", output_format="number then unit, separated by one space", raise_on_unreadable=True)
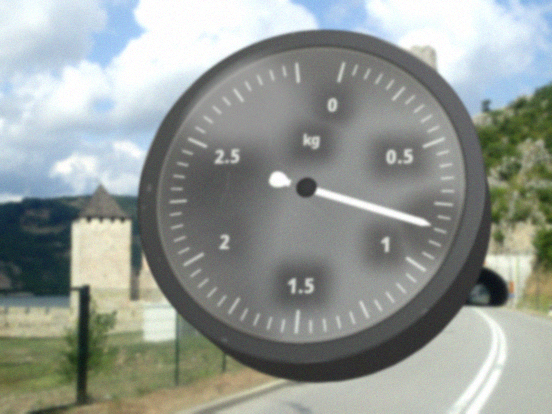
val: 0.85 kg
